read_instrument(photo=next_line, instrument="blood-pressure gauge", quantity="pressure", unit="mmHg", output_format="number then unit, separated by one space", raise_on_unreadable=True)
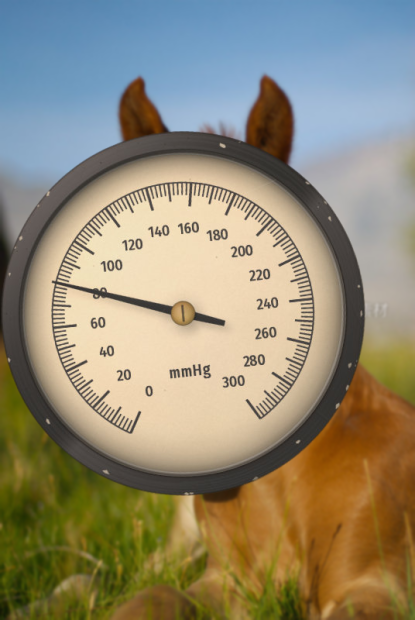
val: 80 mmHg
